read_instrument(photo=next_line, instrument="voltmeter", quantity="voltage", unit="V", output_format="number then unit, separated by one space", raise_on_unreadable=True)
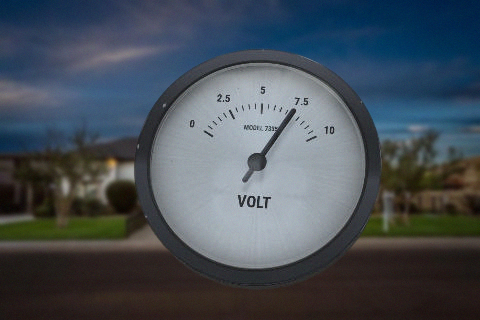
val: 7.5 V
